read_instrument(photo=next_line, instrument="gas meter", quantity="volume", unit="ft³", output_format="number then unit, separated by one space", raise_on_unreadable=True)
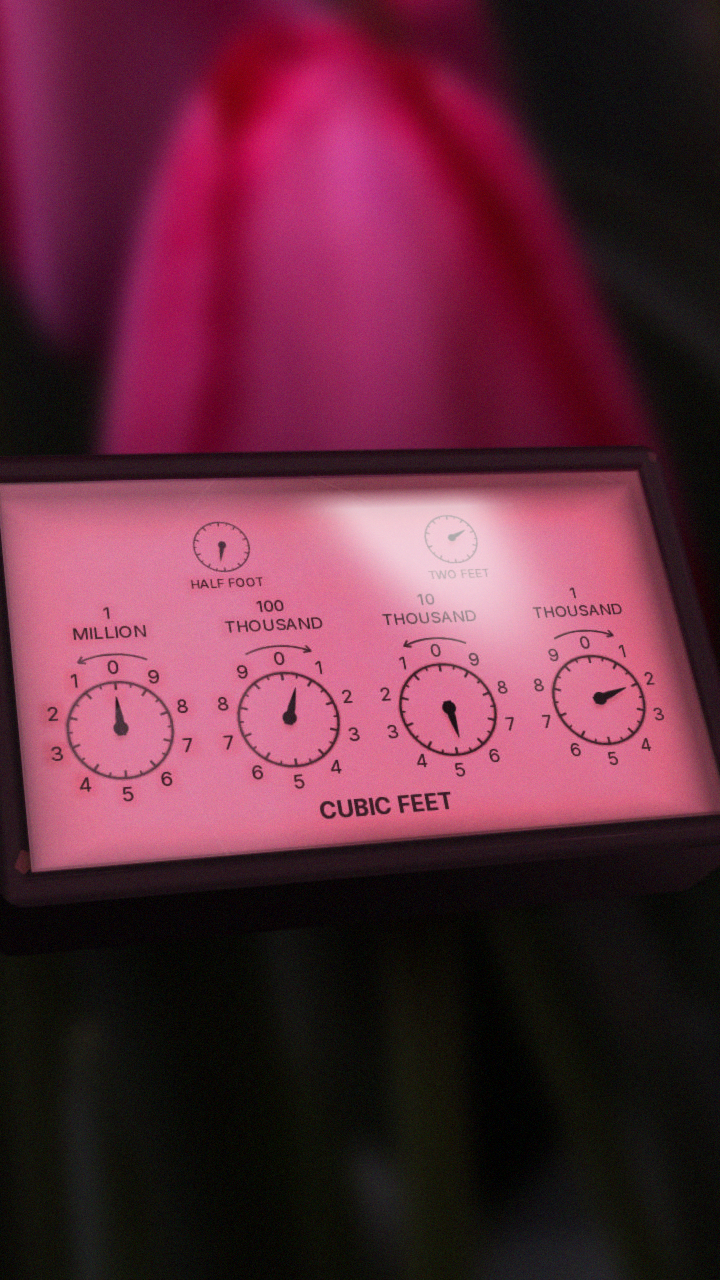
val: 5200 ft³
